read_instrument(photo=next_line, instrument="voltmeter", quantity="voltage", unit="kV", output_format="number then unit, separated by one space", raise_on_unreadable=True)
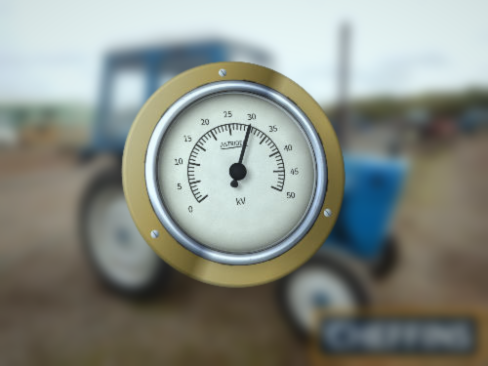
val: 30 kV
